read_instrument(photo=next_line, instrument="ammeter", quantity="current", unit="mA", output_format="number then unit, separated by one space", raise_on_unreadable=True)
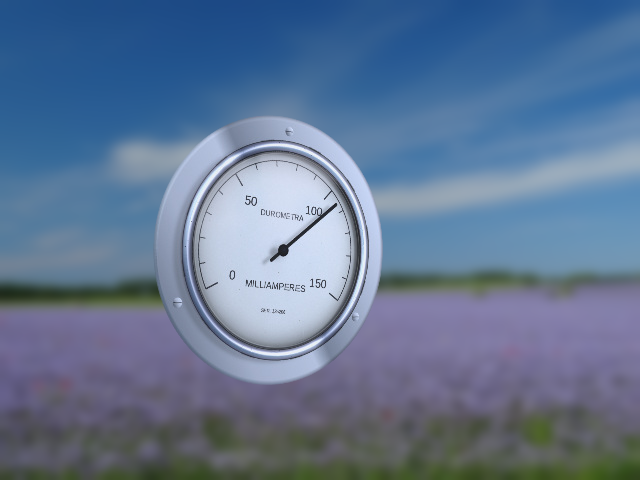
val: 105 mA
